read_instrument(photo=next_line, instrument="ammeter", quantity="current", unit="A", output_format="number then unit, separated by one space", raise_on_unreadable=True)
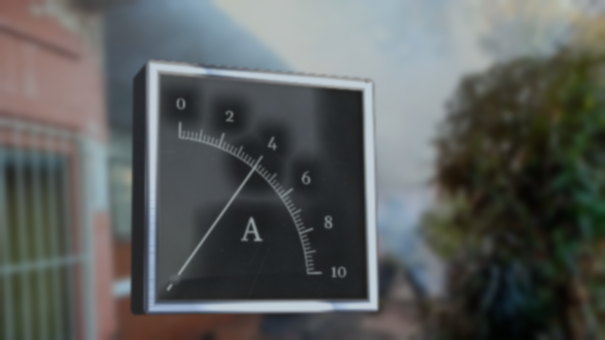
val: 4 A
